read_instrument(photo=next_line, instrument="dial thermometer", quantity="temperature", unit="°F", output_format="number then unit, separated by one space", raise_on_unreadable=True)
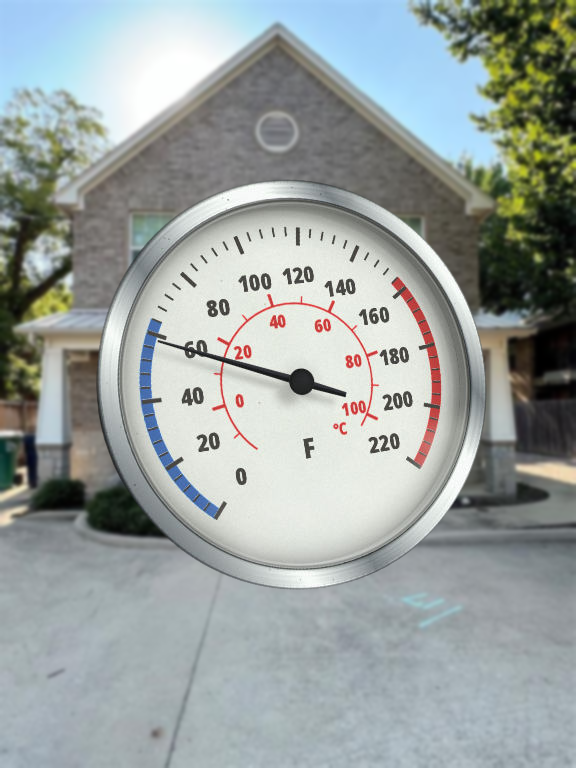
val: 58 °F
